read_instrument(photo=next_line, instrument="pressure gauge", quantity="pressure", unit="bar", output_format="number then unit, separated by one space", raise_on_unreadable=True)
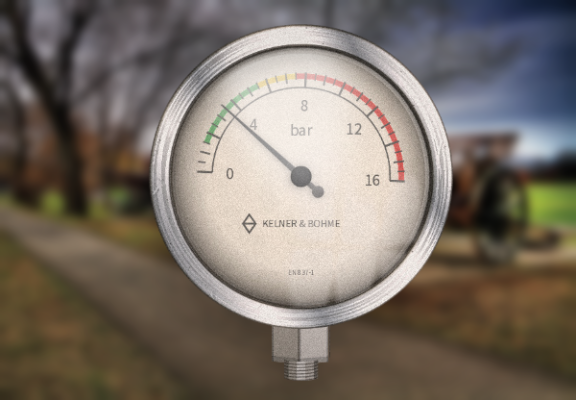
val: 3.5 bar
